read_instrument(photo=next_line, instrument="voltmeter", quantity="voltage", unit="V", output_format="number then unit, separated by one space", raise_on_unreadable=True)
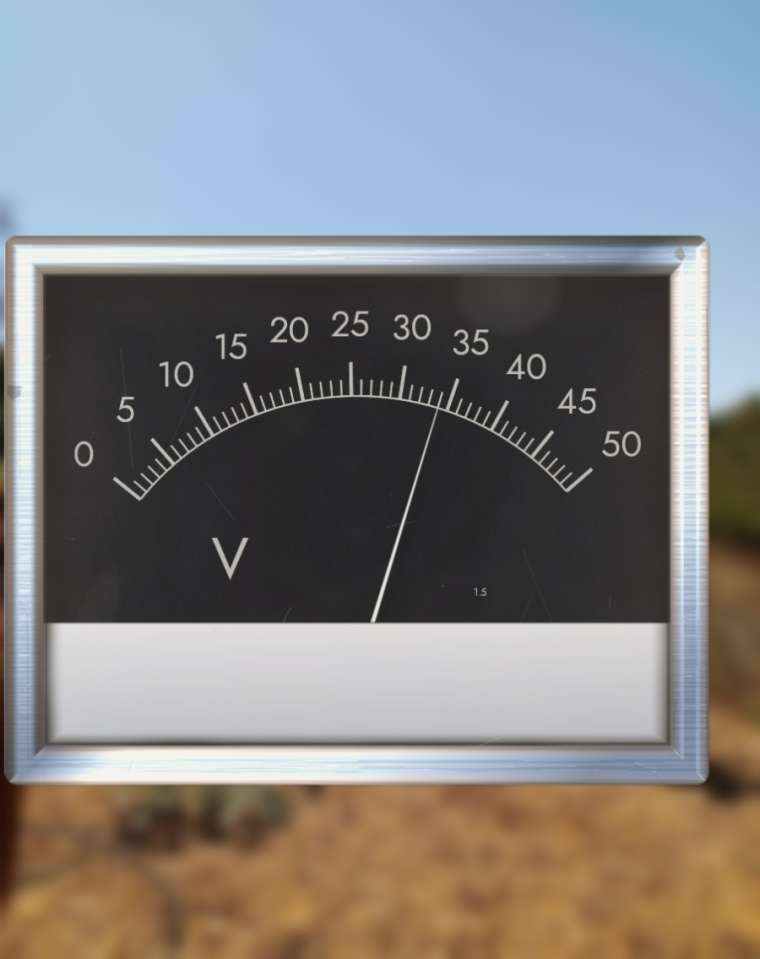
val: 34 V
